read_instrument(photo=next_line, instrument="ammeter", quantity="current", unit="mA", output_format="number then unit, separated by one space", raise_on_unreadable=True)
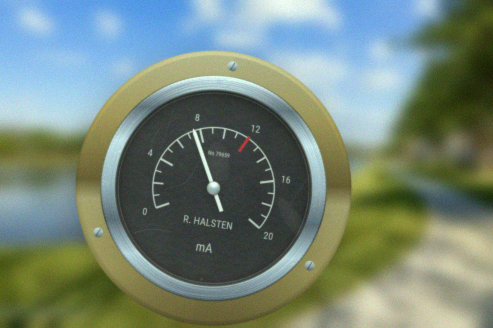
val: 7.5 mA
